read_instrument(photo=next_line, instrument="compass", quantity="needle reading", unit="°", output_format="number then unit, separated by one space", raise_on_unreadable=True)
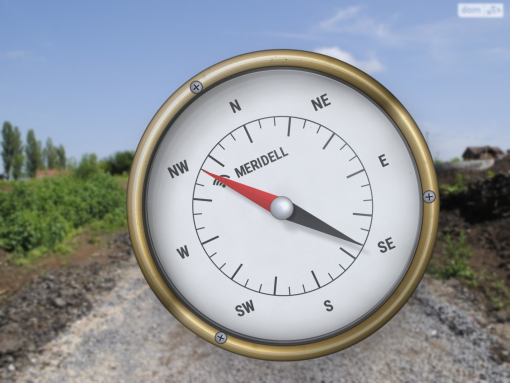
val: 320 °
